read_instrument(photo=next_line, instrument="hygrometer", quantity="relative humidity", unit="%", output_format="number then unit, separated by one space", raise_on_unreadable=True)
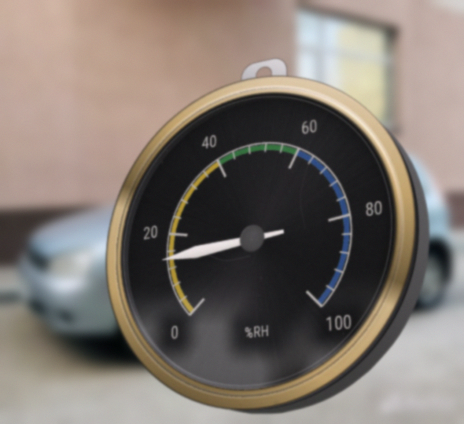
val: 14 %
